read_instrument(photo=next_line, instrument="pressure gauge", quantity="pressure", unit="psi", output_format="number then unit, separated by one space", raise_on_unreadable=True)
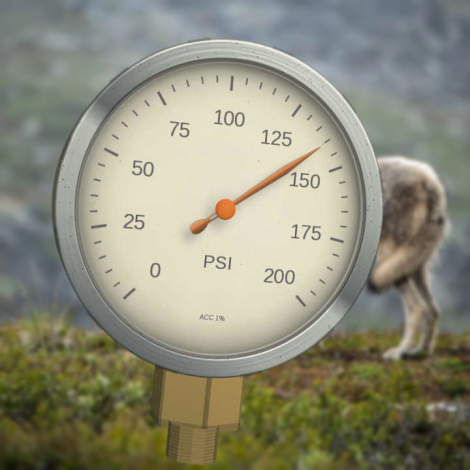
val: 140 psi
